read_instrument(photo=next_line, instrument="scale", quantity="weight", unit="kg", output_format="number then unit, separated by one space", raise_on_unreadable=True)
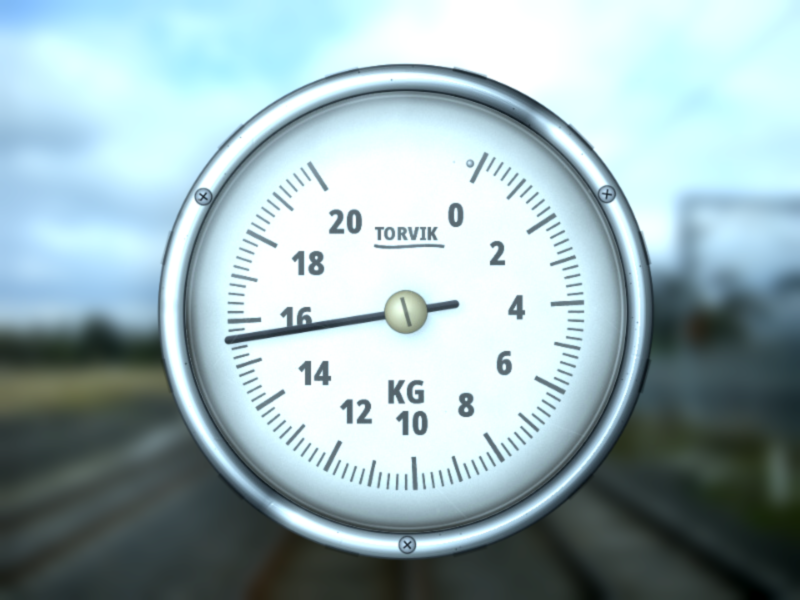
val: 15.6 kg
